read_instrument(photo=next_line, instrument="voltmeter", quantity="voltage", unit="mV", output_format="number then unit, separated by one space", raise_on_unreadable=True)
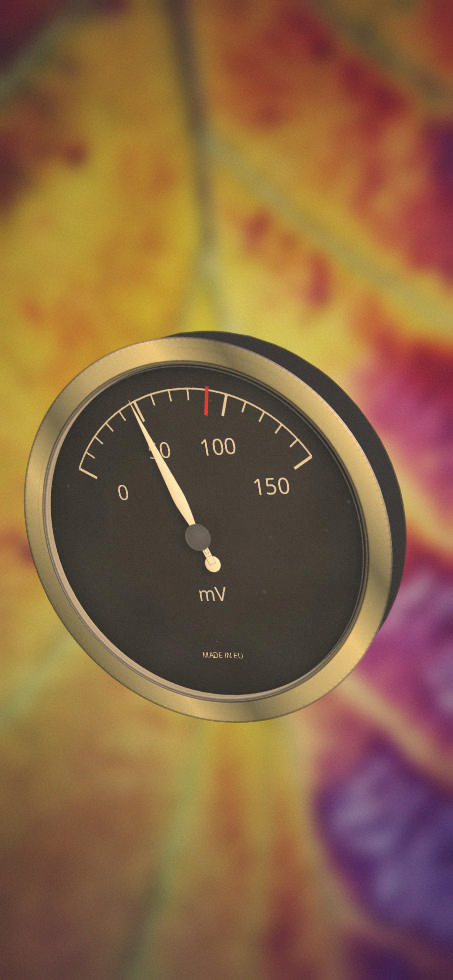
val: 50 mV
